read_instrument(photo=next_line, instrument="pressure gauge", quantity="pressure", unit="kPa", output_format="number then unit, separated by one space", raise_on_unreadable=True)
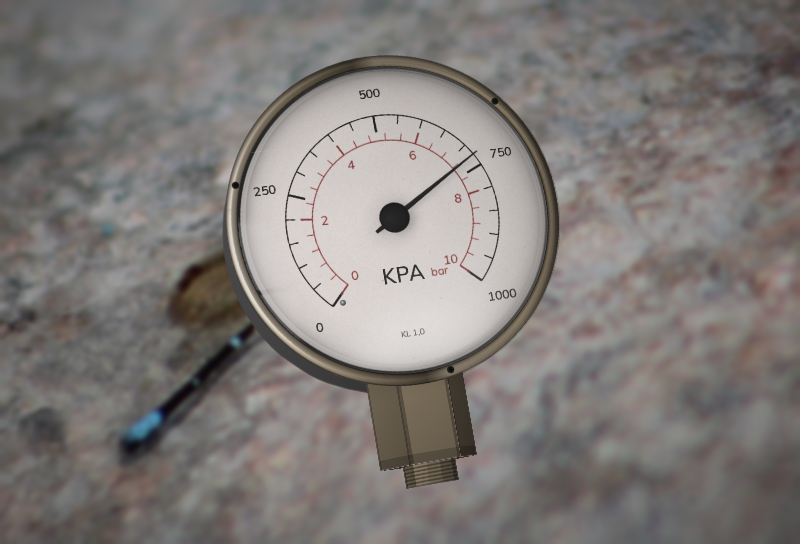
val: 725 kPa
